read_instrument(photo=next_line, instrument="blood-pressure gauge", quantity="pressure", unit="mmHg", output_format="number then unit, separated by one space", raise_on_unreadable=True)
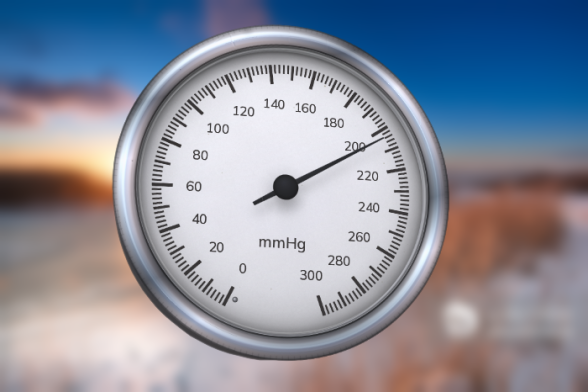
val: 204 mmHg
